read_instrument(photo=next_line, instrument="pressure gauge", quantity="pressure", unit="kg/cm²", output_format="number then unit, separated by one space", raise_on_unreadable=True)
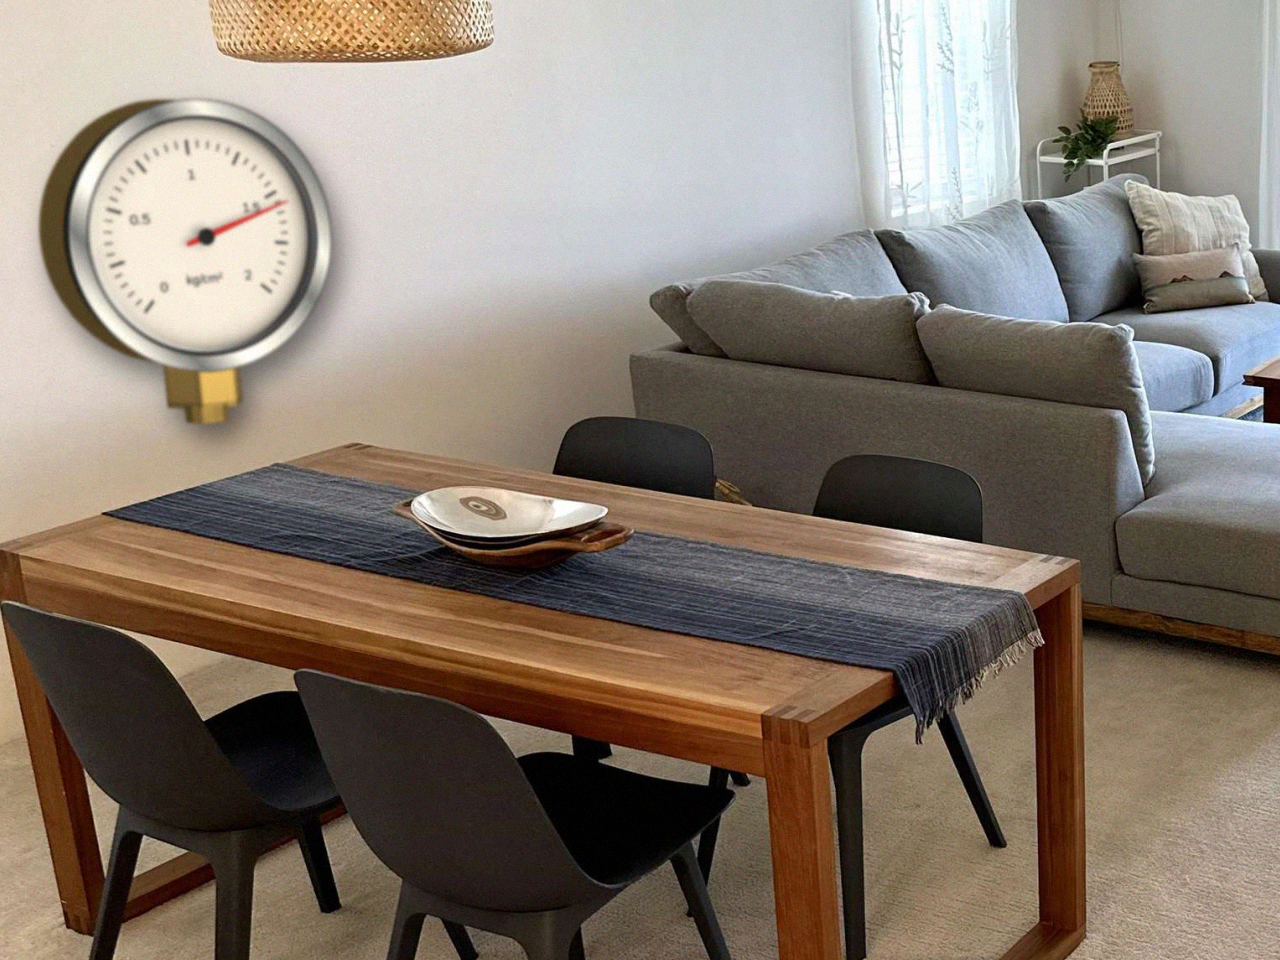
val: 1.55 kg/cm²
